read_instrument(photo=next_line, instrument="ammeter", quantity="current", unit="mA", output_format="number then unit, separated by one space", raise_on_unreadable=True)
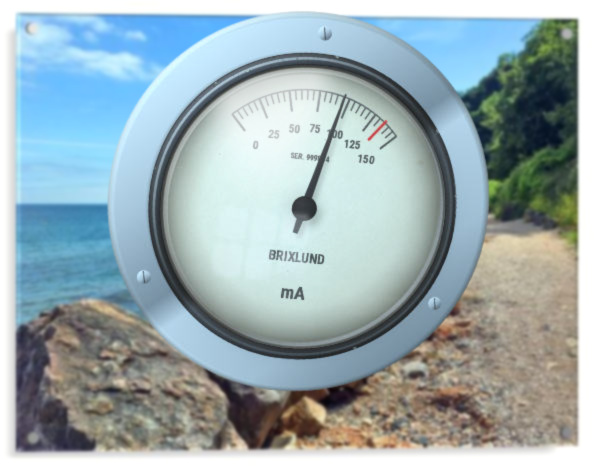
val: 95 mA
